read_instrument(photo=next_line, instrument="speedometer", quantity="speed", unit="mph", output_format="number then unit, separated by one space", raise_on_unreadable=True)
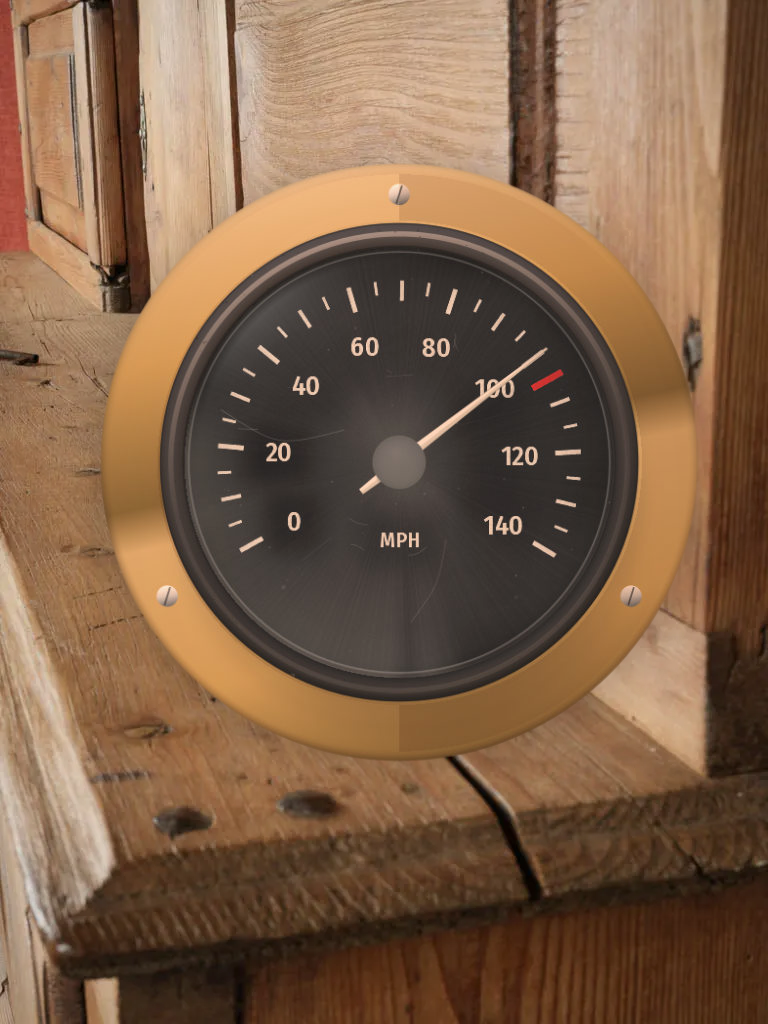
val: 100 mph
